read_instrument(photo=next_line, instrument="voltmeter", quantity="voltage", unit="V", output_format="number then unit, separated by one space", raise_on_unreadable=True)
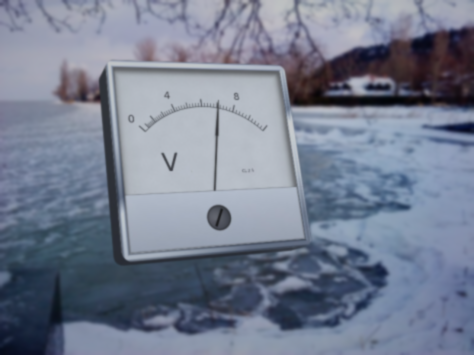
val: 7 V
